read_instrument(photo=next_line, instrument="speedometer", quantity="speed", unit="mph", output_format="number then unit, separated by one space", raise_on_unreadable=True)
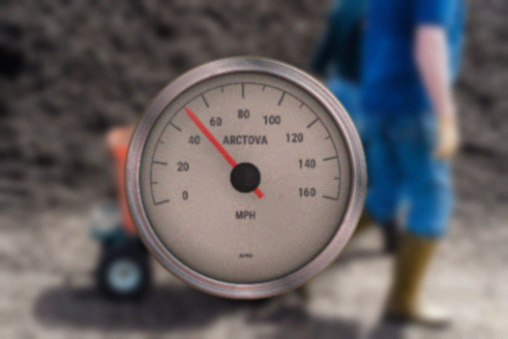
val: 50 mph
